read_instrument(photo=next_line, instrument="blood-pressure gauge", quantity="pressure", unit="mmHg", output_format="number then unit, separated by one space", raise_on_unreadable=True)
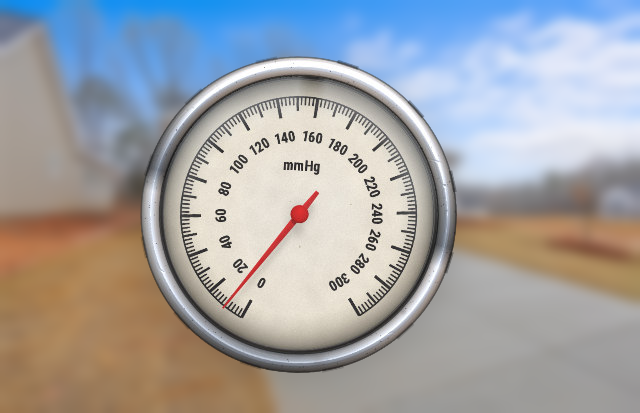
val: 10 mmHg
